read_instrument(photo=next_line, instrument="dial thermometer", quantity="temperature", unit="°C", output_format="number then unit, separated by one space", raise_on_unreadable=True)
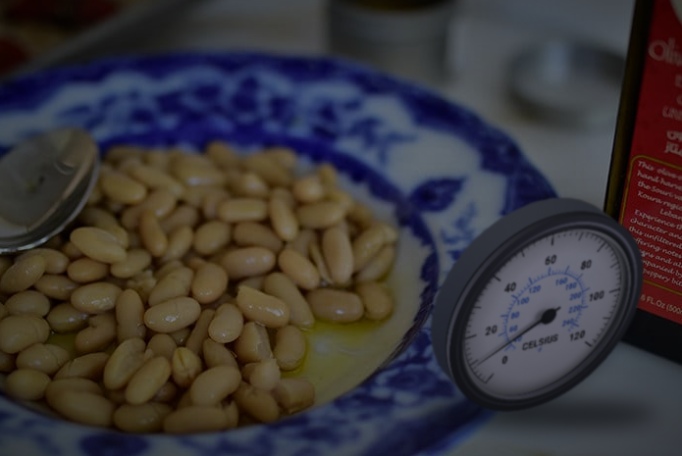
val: 10 °C
